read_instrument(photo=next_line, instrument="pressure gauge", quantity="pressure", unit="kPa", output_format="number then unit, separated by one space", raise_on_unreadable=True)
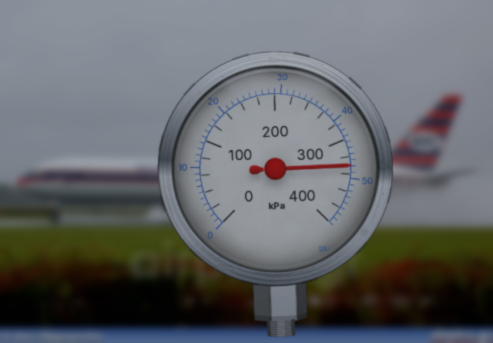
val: 330 kPa
